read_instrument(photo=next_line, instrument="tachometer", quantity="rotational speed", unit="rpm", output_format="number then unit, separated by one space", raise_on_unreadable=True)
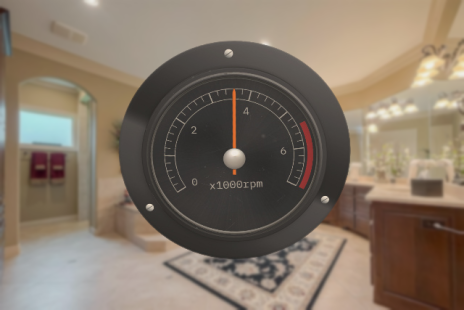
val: 3600 rpm
